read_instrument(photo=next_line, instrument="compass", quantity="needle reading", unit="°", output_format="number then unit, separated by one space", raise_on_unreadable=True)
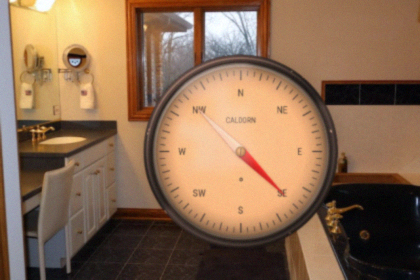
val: 135 °
